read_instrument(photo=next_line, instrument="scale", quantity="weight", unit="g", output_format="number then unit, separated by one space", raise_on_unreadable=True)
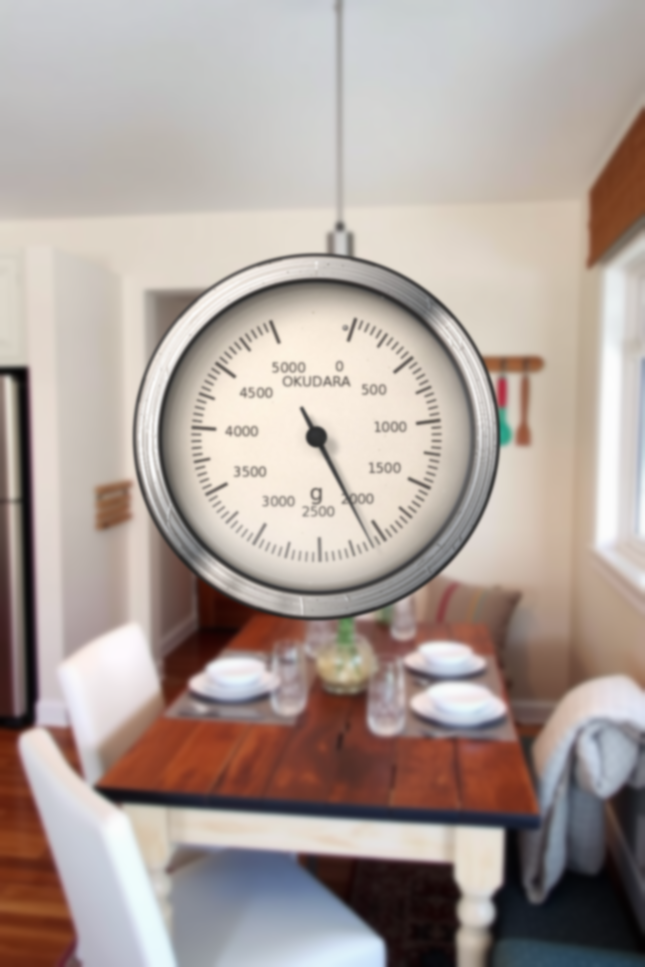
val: 2100 g
